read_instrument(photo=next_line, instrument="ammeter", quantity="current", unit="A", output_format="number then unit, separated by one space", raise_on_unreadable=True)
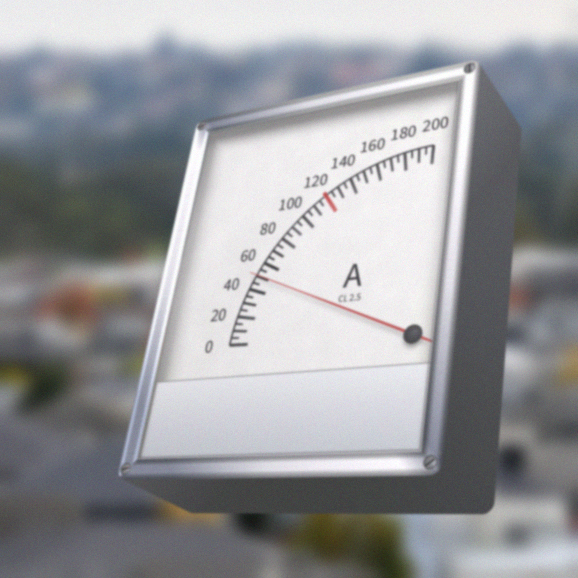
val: 50 A
